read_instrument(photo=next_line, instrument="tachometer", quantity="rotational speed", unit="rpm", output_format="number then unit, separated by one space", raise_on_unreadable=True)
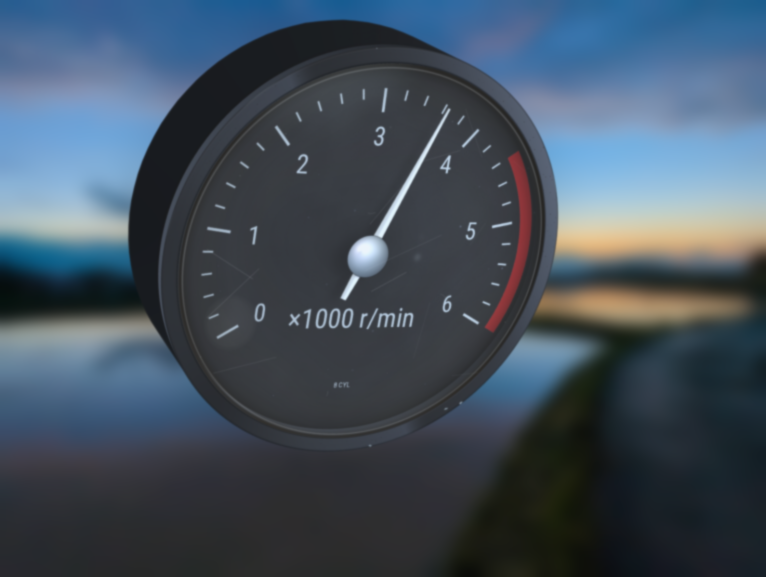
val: 3600 rpm
